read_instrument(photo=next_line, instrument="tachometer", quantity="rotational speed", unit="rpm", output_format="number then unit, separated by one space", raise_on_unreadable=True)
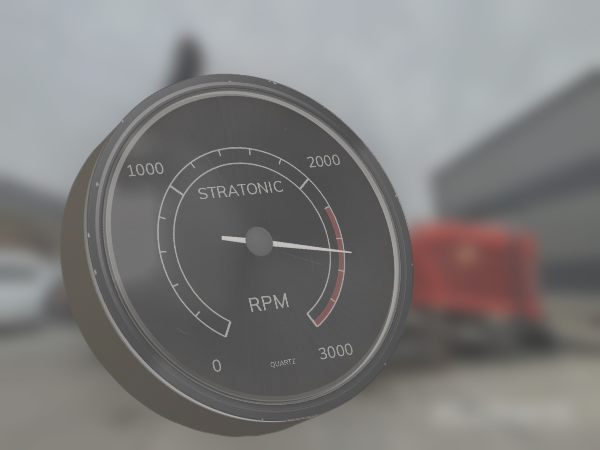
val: 2500 rpm
